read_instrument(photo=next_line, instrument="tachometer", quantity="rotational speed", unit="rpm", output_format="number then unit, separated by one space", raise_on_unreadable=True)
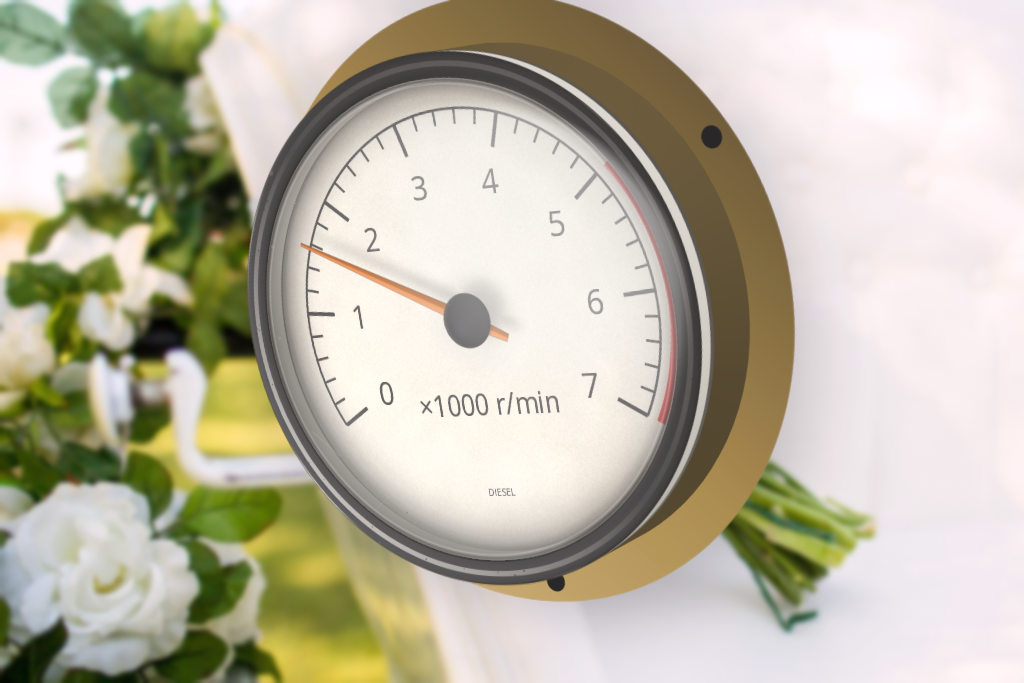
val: 1600 rpm
